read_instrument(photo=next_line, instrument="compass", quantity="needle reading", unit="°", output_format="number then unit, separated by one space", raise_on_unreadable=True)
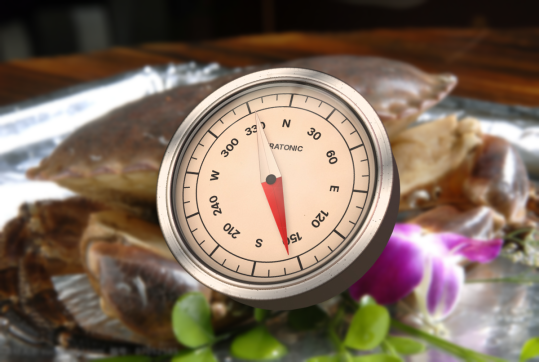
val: 155 °
